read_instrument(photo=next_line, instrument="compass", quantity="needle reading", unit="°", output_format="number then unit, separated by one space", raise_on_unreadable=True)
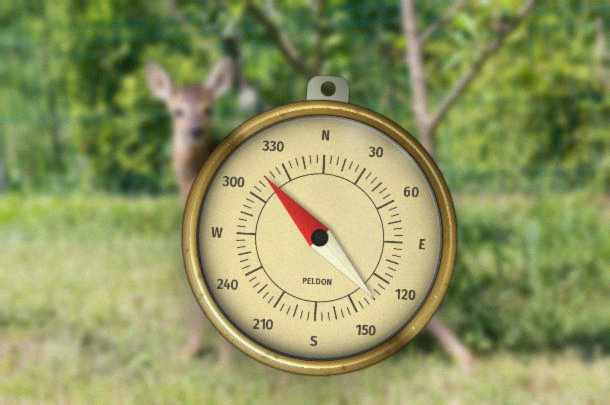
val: 315 °
